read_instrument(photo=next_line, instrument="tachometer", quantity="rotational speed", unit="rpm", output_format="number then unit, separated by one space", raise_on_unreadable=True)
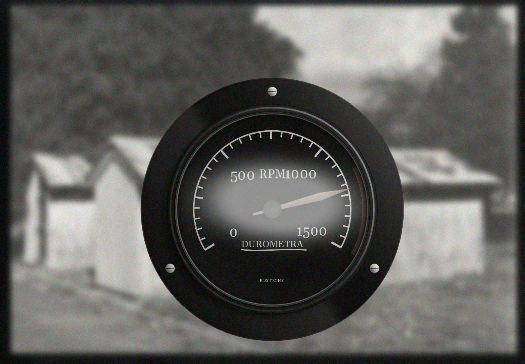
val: 1225 rpm
